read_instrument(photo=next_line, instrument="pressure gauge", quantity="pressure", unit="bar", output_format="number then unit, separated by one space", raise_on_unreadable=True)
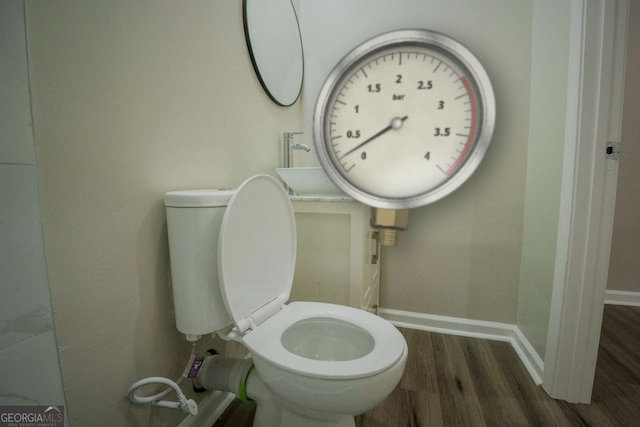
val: 0.2 bar
